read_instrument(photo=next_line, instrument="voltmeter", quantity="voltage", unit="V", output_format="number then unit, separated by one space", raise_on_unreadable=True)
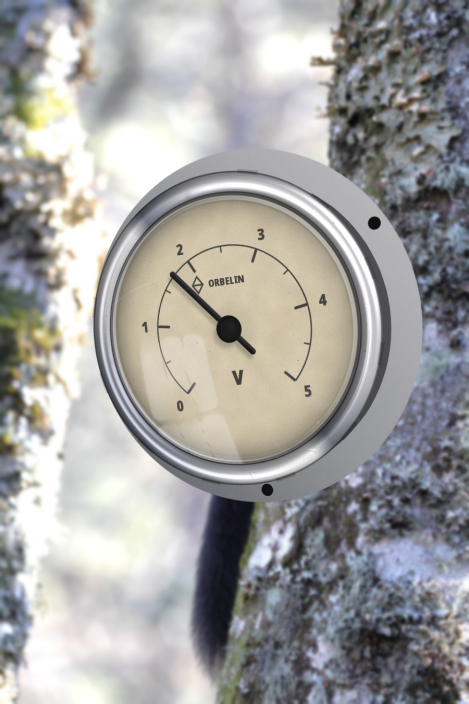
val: 1.75 V
